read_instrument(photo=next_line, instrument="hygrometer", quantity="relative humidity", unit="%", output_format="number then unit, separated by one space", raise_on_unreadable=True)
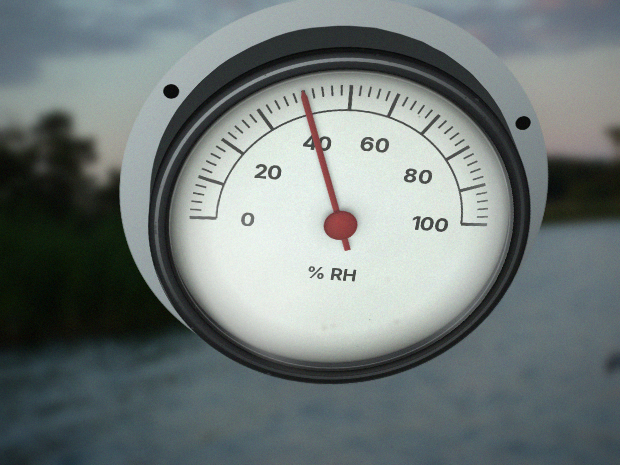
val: 40 %
